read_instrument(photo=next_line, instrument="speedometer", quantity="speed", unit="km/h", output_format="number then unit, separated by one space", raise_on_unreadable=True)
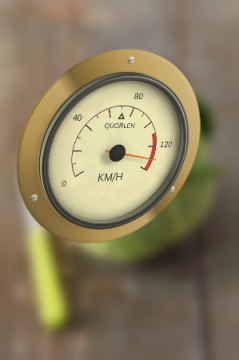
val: 130 km/h
